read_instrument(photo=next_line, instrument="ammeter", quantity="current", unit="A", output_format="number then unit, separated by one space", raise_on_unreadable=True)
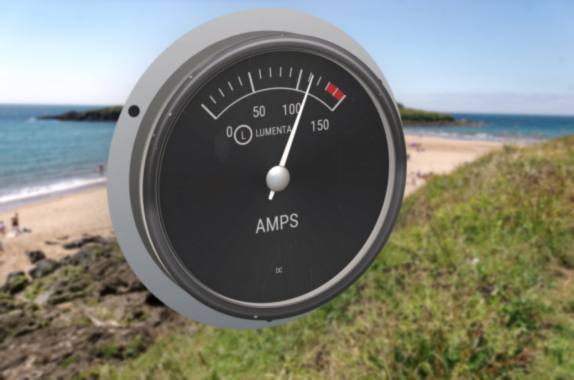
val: 110 A
